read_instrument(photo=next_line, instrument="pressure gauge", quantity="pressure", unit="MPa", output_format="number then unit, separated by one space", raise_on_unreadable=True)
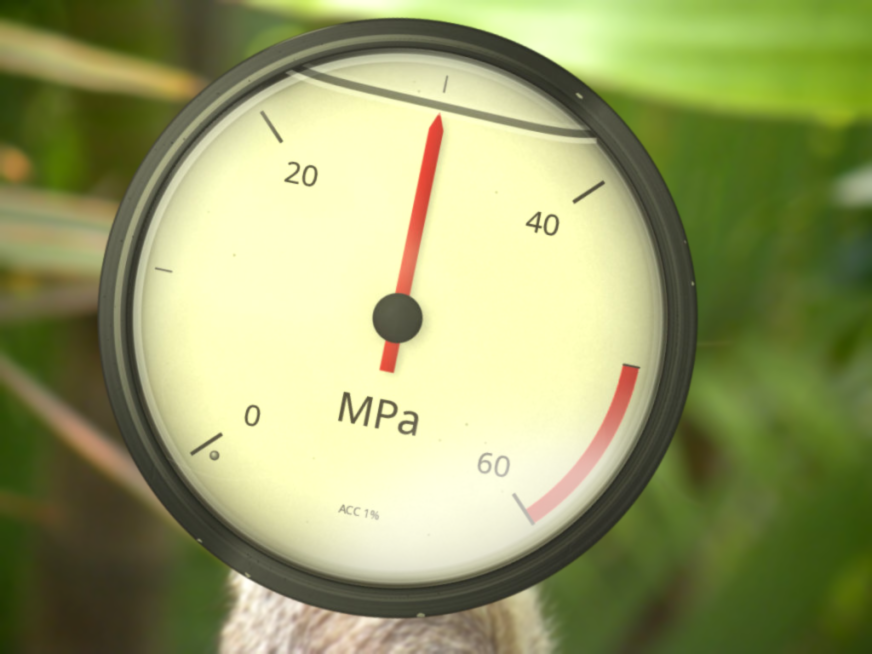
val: 30 MPa
